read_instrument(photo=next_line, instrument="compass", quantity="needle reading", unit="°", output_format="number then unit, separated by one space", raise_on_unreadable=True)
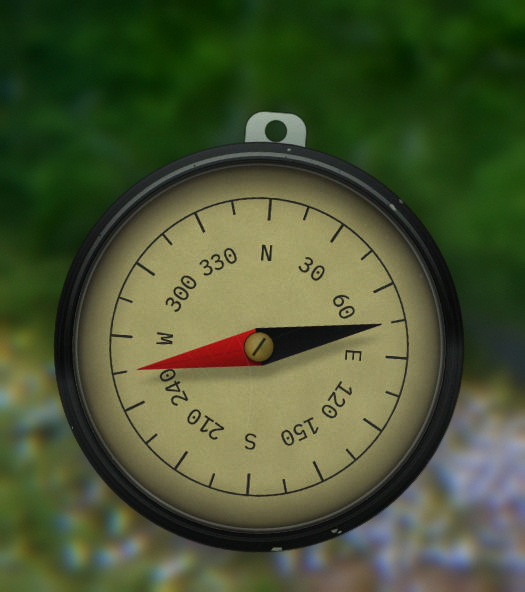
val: 255 °
